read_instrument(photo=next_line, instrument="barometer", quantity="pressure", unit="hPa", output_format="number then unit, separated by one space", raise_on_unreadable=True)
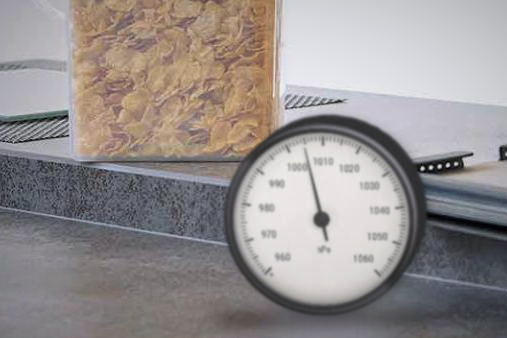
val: 1005 hPa
